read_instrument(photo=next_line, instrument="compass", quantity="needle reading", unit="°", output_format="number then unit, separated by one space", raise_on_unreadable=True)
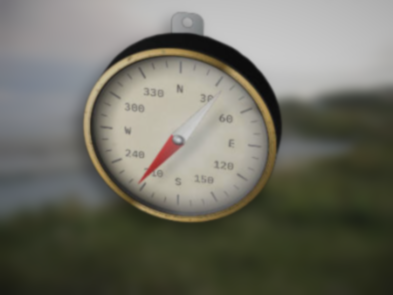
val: 215 °
